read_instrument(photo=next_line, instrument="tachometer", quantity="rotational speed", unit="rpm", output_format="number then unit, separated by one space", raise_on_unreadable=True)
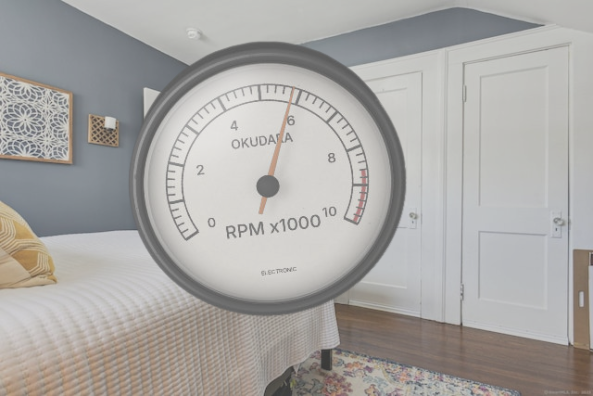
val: 5800 rpm
